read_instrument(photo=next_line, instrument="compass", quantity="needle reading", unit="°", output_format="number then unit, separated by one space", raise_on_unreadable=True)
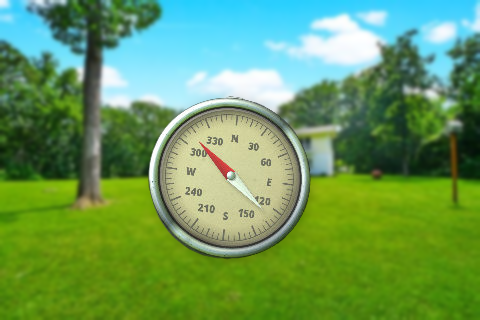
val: 310 °
